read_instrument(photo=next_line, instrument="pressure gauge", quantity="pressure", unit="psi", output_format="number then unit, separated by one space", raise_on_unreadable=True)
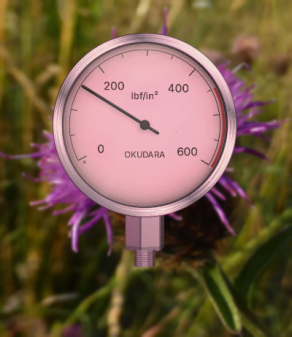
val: 150 psi
